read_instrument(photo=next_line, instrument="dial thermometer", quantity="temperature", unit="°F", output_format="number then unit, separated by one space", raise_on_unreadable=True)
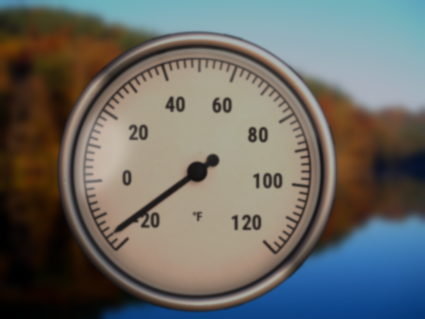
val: -16 °F
